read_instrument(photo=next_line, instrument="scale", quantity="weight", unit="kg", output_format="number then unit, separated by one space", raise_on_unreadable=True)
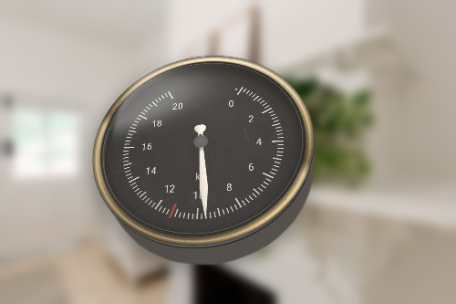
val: 9.6 kg
